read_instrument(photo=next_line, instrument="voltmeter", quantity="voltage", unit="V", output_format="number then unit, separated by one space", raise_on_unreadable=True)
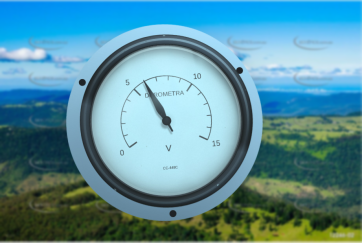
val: 6 V
